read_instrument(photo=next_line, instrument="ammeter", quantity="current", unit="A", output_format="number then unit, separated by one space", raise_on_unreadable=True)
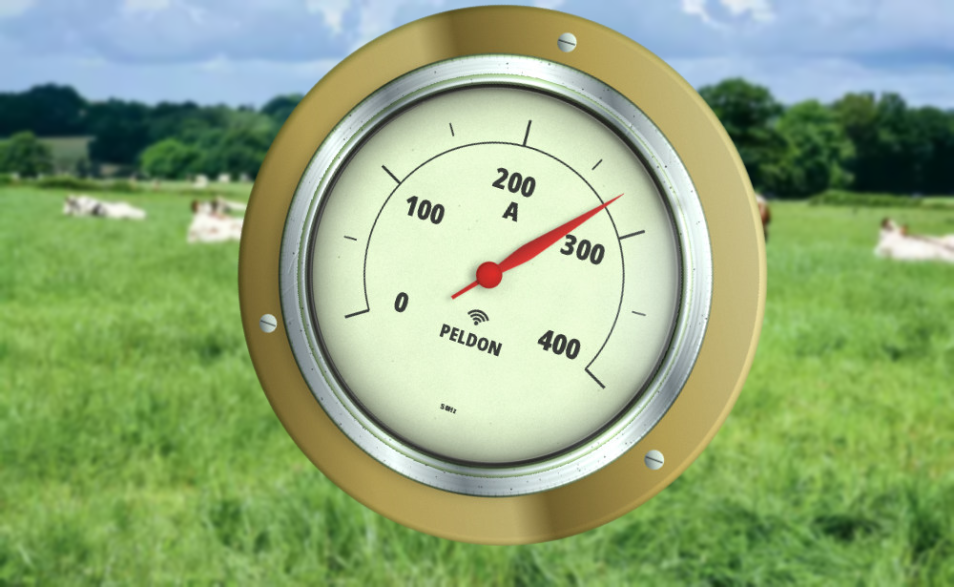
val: 275 A
